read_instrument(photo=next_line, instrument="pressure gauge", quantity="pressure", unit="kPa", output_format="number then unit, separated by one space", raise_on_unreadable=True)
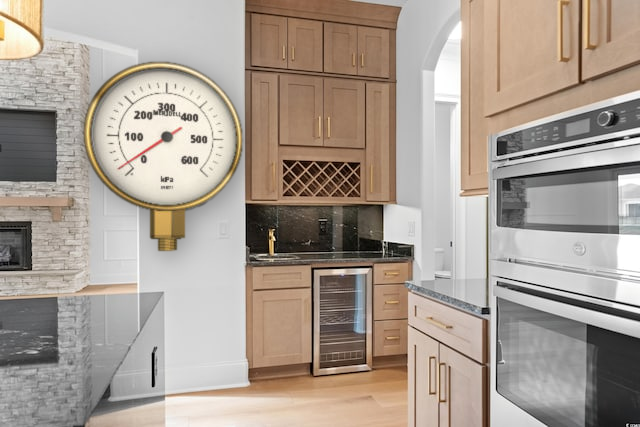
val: 20 kPa
